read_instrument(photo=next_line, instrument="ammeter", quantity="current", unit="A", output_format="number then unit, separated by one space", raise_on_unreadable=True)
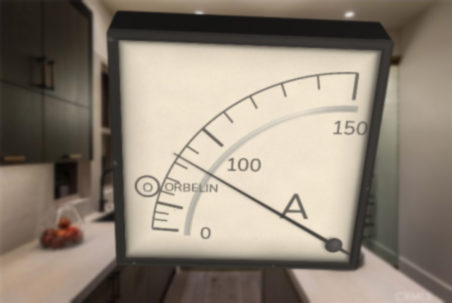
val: 85 A
